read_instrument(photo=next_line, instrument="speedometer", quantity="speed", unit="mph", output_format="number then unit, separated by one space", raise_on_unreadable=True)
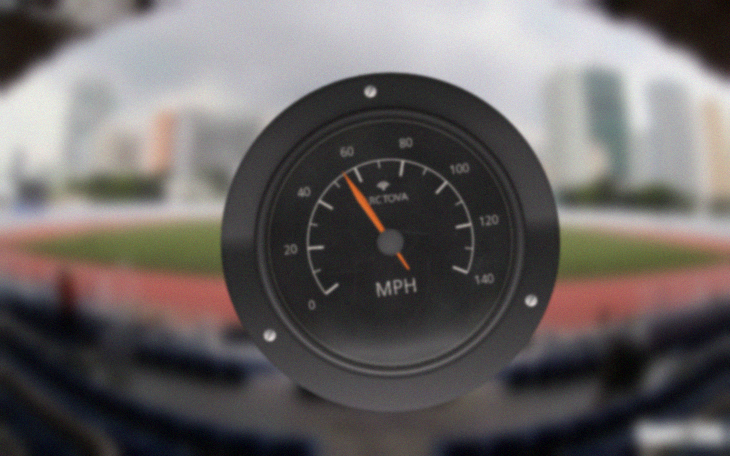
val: 55 mph
